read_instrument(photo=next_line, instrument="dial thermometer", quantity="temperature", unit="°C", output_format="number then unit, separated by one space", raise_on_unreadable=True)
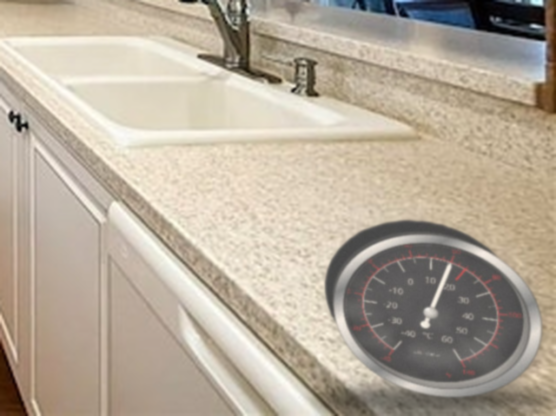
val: 15 °C
